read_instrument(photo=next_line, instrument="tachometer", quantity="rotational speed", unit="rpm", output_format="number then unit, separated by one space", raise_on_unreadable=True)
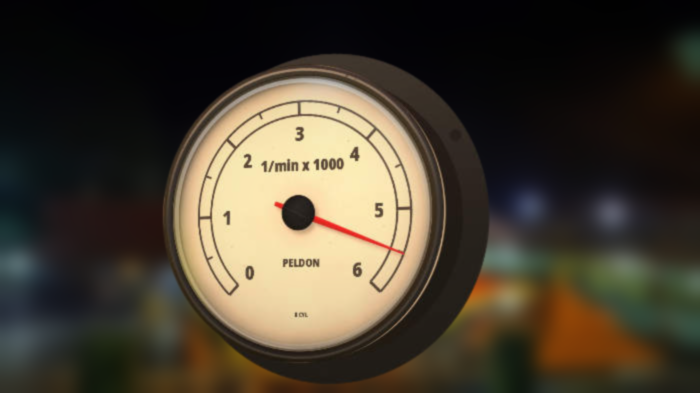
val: 5500 rpm
